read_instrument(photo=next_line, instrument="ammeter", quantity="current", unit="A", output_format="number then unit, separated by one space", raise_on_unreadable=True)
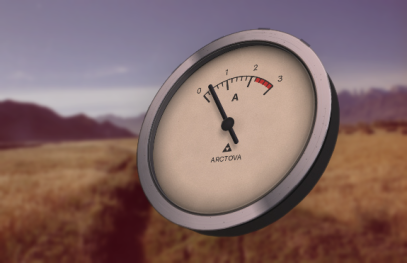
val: 0.4 A
